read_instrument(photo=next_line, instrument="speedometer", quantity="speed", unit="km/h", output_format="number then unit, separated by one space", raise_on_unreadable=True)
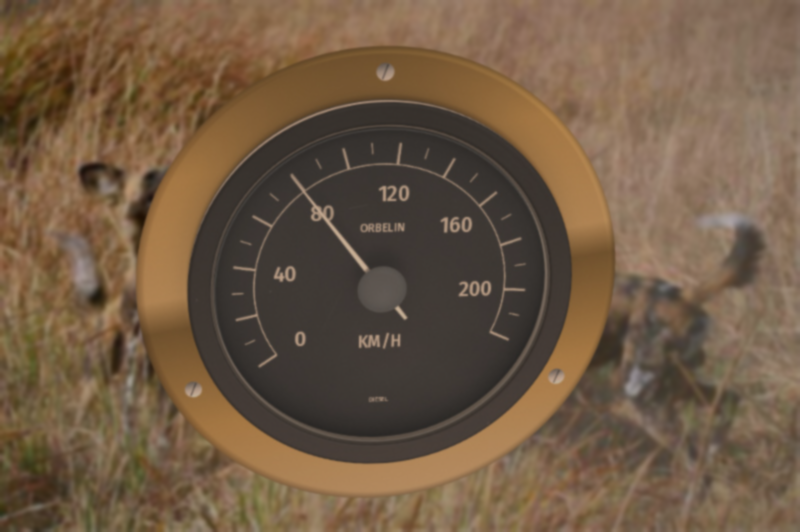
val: 80 km/h
